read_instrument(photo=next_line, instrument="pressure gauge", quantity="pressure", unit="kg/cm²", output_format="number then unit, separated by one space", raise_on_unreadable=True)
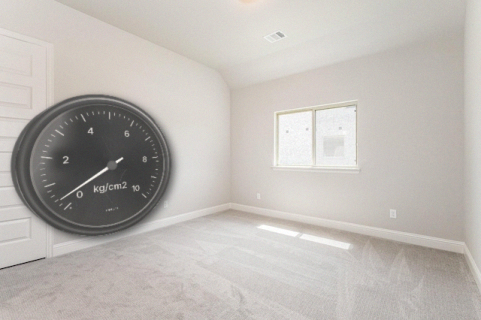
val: 0.4 kg/cm²
